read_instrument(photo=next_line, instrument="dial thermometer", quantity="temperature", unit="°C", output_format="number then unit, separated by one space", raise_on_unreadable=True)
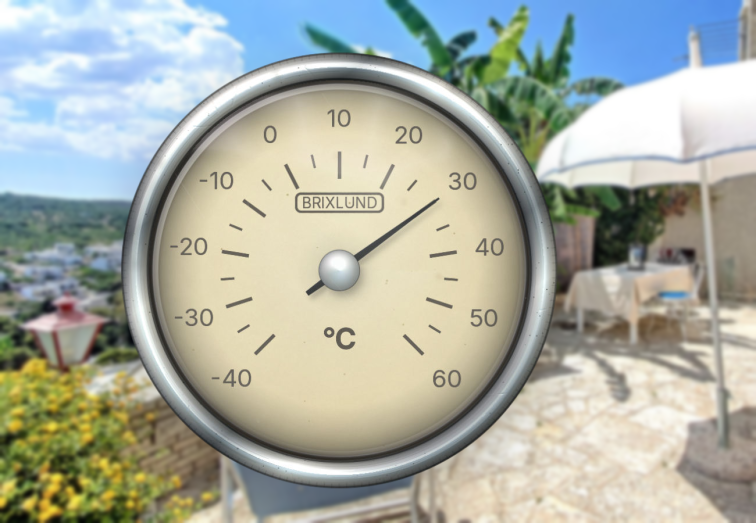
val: 30 °C
